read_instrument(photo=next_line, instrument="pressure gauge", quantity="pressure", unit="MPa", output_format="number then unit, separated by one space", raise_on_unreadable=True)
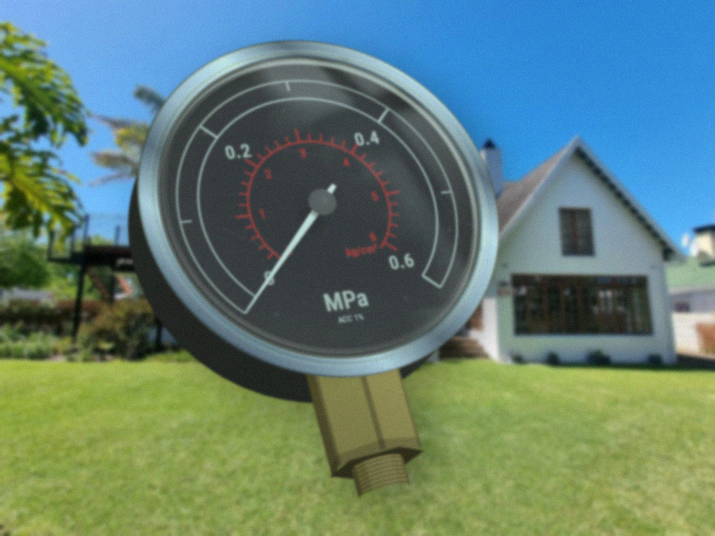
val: 0 MPa
